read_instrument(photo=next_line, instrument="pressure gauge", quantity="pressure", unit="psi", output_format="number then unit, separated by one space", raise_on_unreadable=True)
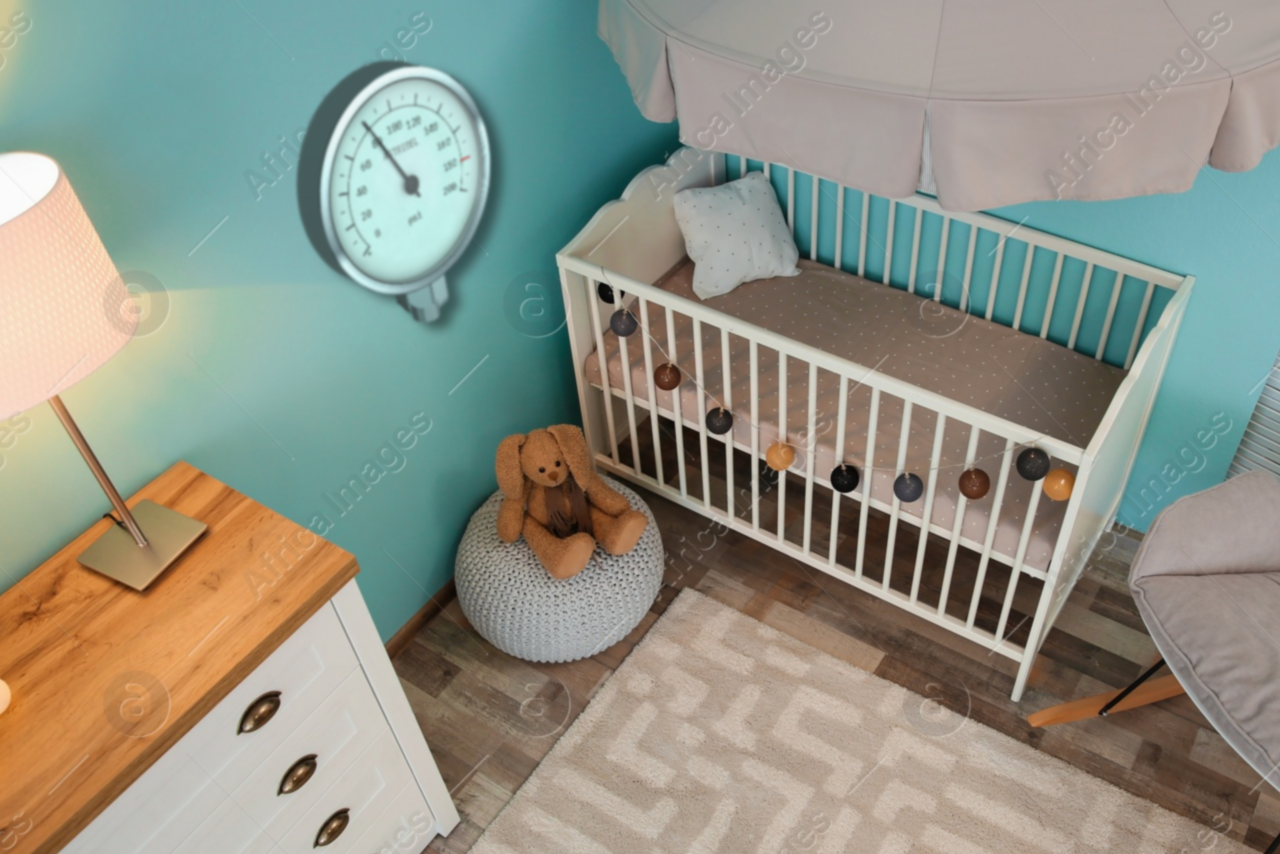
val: 80 psi
